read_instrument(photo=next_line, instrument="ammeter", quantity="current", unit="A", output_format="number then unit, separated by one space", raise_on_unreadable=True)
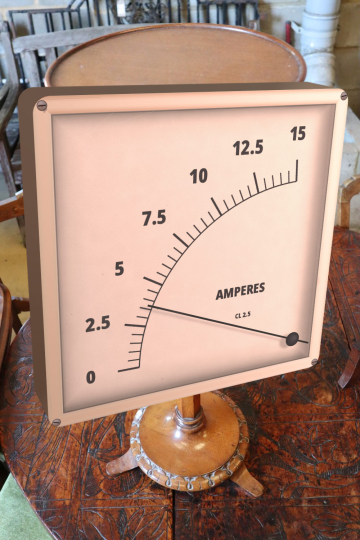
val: 3.75 A
